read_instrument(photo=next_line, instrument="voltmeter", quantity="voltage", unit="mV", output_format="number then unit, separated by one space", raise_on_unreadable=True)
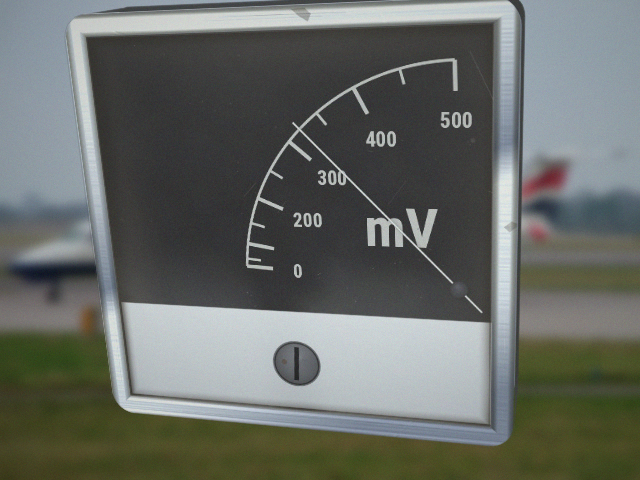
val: 325 mV
